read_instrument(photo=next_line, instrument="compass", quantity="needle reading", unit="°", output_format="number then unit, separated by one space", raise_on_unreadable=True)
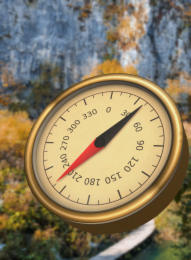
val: 220 °
